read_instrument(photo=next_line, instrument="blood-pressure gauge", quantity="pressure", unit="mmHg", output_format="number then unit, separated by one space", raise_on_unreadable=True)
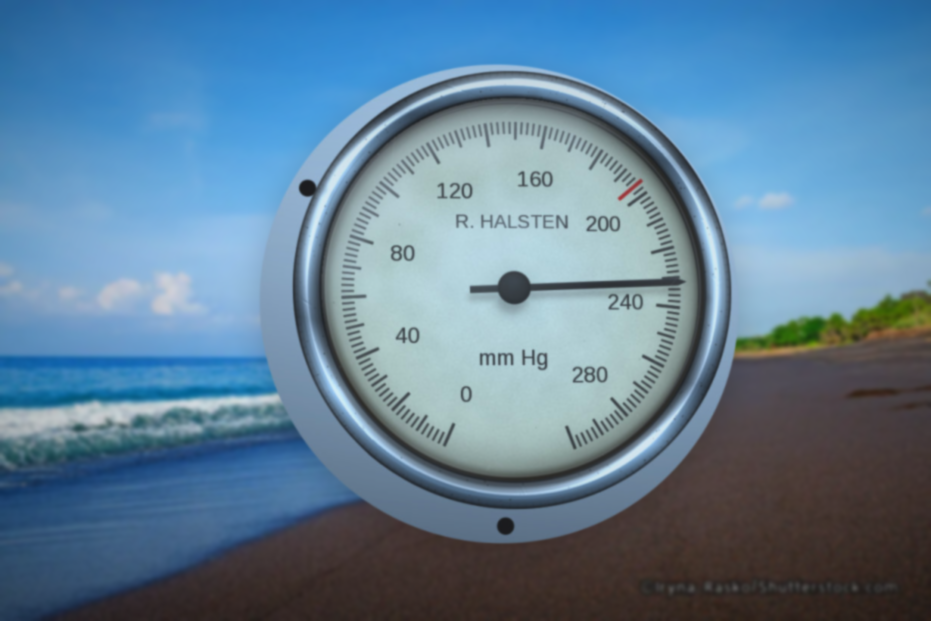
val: 232 mmHg
